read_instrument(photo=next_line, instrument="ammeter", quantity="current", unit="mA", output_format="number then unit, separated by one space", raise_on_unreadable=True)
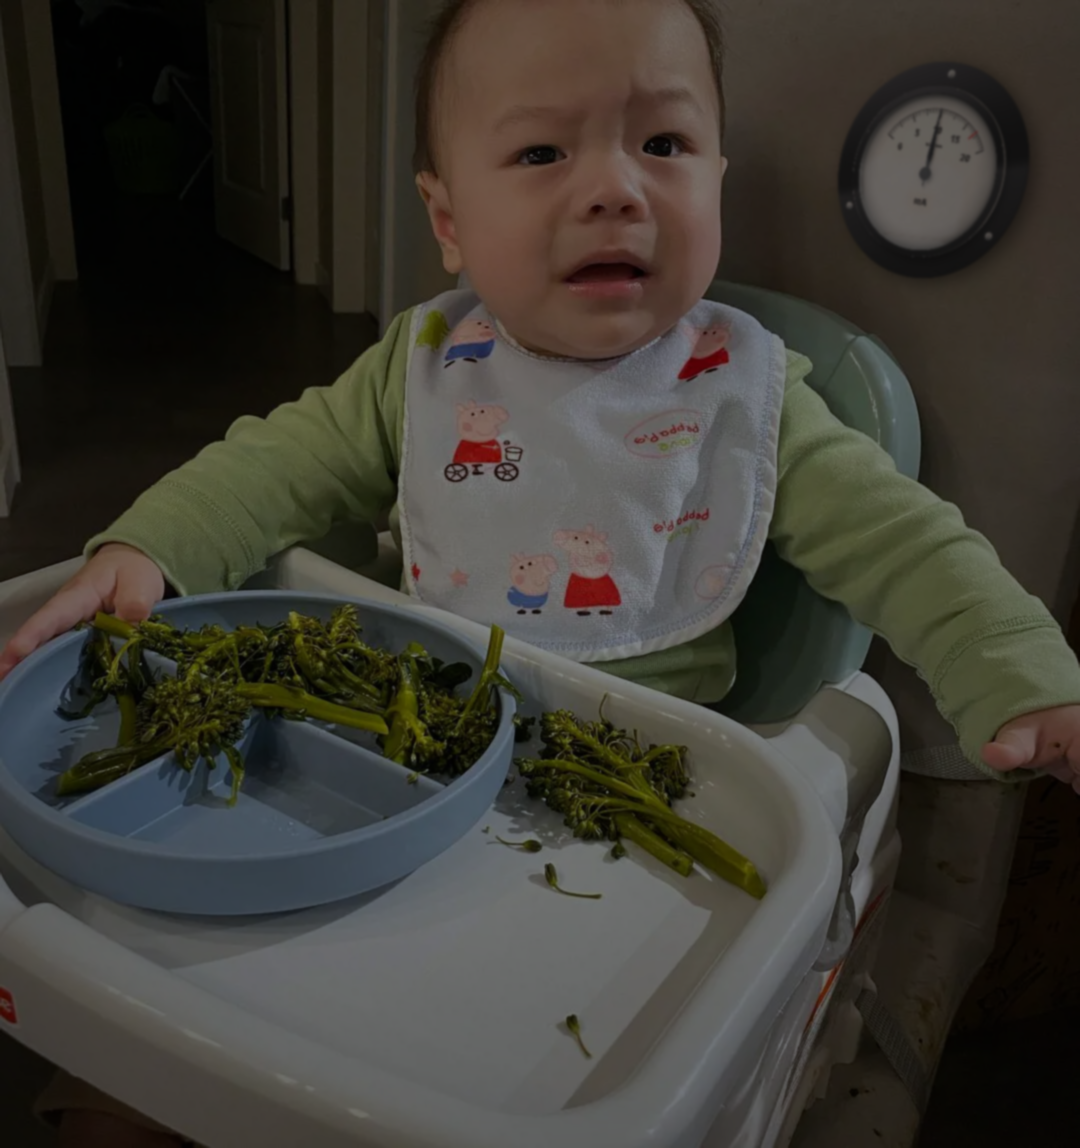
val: 10 mA
